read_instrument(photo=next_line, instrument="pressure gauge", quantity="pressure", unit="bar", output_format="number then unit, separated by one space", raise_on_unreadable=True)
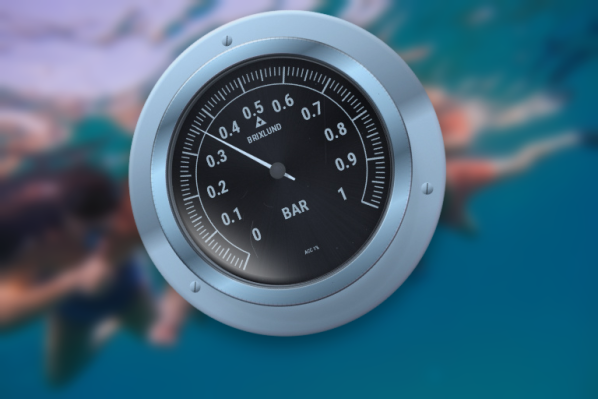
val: 0.36 bar
